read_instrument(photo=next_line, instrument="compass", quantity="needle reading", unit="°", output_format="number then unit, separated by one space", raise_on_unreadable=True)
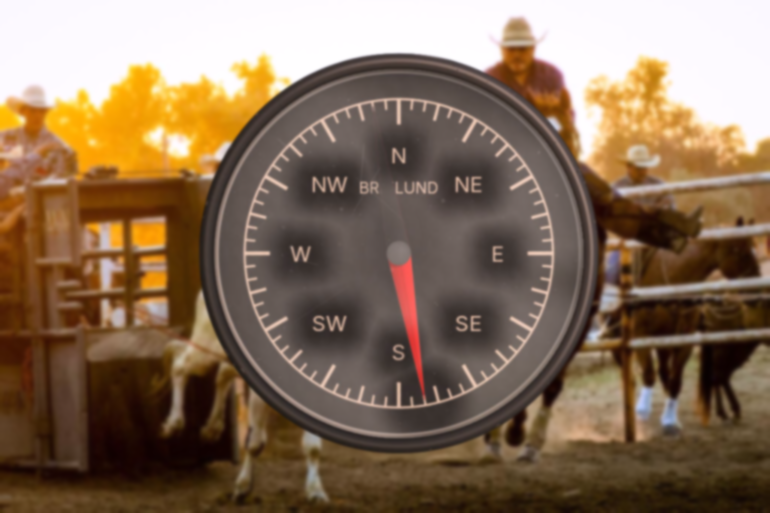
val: 170 °
